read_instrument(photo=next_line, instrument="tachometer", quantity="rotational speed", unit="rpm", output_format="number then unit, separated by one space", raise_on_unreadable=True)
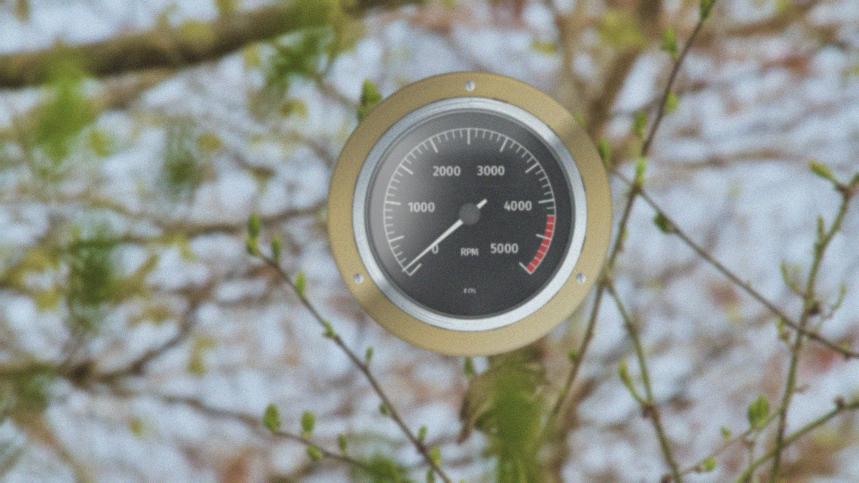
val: 100 rpm
